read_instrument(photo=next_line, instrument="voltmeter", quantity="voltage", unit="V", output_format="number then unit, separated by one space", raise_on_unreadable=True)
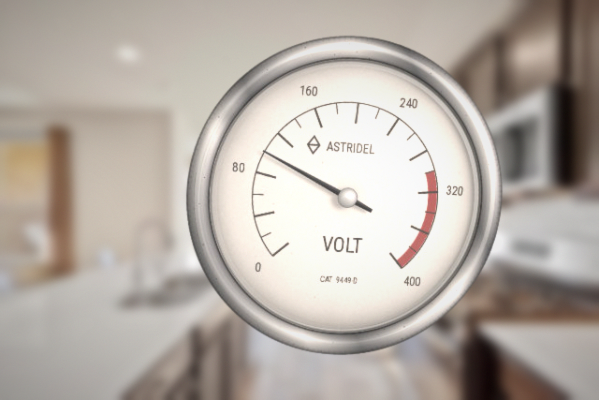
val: 100 V
